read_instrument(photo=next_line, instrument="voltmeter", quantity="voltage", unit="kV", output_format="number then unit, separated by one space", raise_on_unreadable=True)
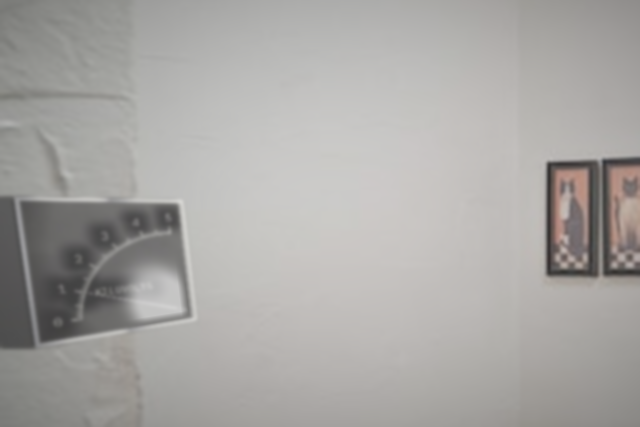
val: 1 kV
